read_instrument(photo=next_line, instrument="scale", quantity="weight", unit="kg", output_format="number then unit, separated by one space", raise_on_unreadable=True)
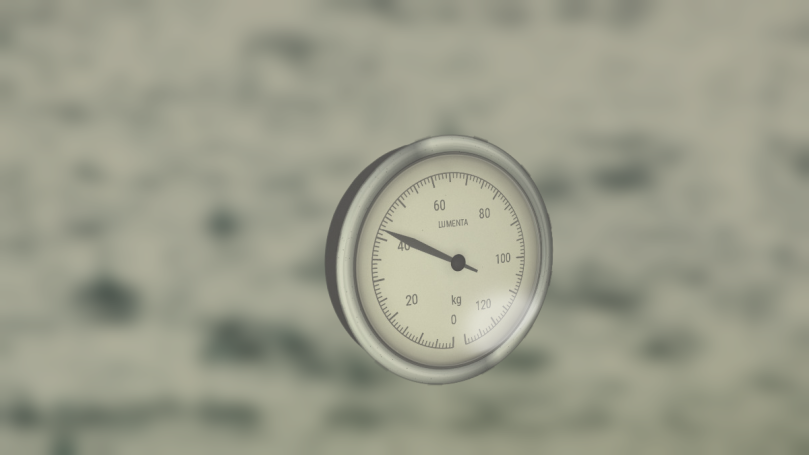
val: 42 kg
